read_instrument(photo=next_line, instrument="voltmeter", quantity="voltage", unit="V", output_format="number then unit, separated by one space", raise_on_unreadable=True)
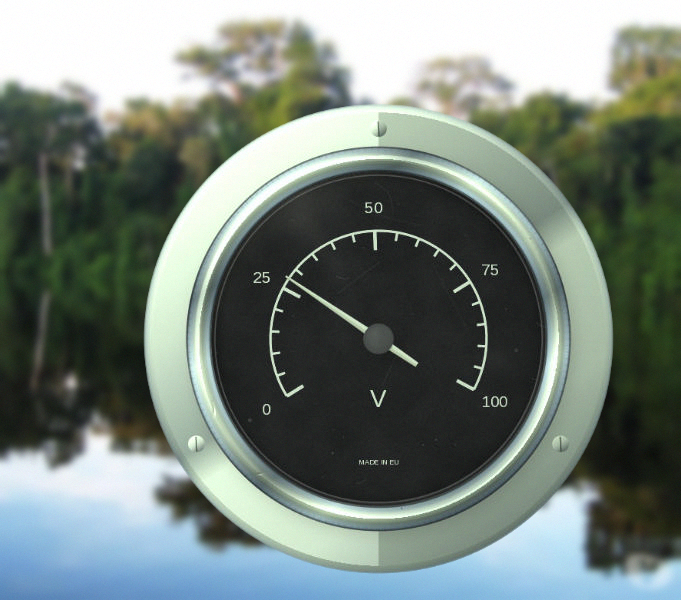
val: 27.5 V
